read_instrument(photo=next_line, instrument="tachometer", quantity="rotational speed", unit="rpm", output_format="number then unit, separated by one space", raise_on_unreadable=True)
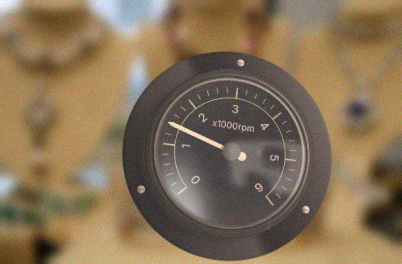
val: 1400 rpm
